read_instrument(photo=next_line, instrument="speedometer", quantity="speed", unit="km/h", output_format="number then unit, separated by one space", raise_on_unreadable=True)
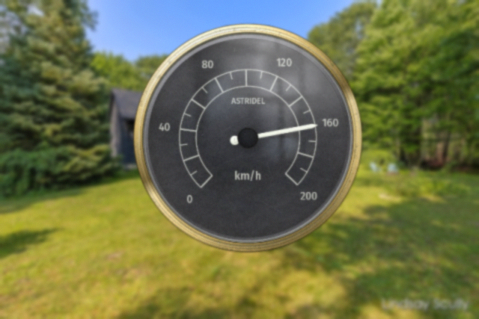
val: 160 km/h
